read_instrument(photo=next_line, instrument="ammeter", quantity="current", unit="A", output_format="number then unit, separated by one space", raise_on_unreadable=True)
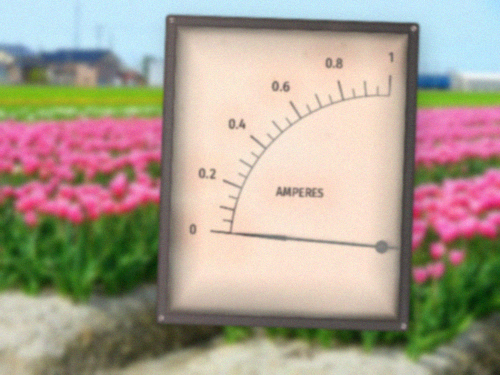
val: 0 A
